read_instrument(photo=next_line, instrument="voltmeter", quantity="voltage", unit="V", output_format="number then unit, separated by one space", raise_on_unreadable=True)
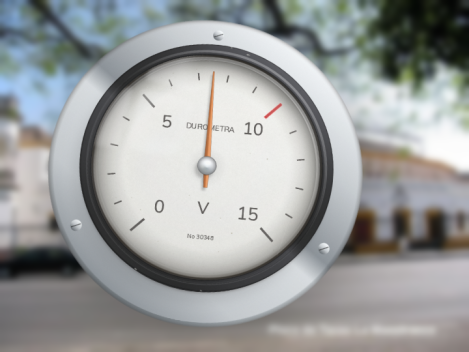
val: 7.5 V
